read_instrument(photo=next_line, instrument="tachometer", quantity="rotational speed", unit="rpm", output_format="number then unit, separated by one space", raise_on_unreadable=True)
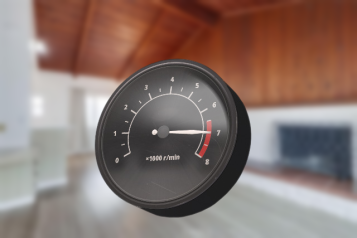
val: 7000 rpm
